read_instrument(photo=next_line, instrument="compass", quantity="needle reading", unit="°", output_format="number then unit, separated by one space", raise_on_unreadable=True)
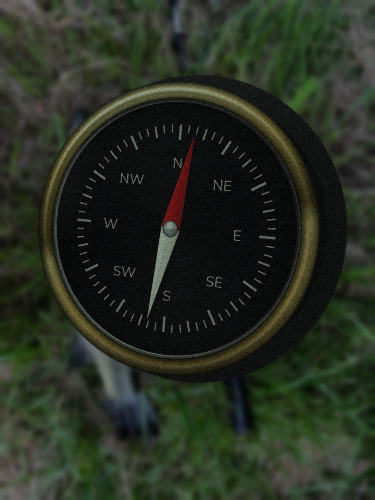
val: 10 °
